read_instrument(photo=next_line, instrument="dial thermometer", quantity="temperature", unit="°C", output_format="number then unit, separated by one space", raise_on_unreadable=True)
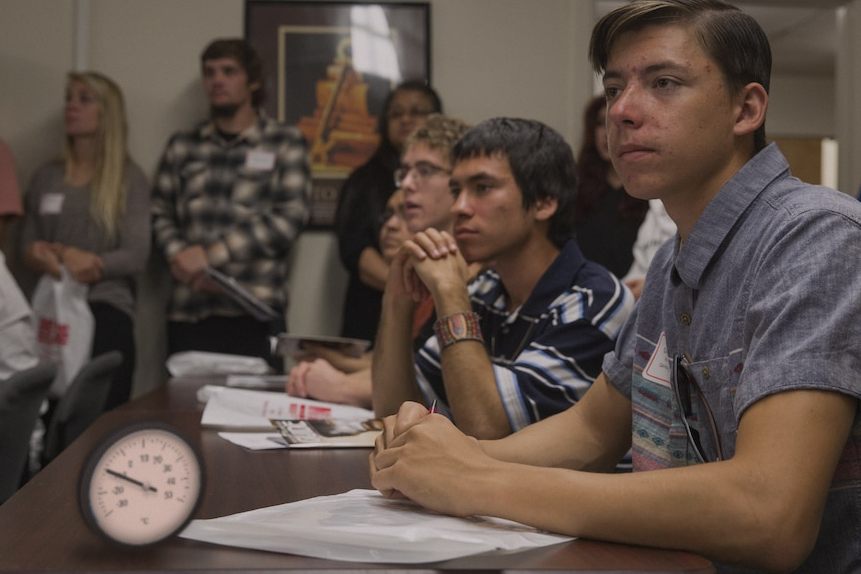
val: -10 °C
